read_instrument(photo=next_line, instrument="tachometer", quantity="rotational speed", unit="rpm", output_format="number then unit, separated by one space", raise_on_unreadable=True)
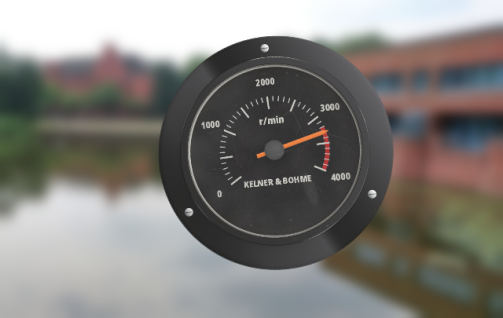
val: 3300 rpm
